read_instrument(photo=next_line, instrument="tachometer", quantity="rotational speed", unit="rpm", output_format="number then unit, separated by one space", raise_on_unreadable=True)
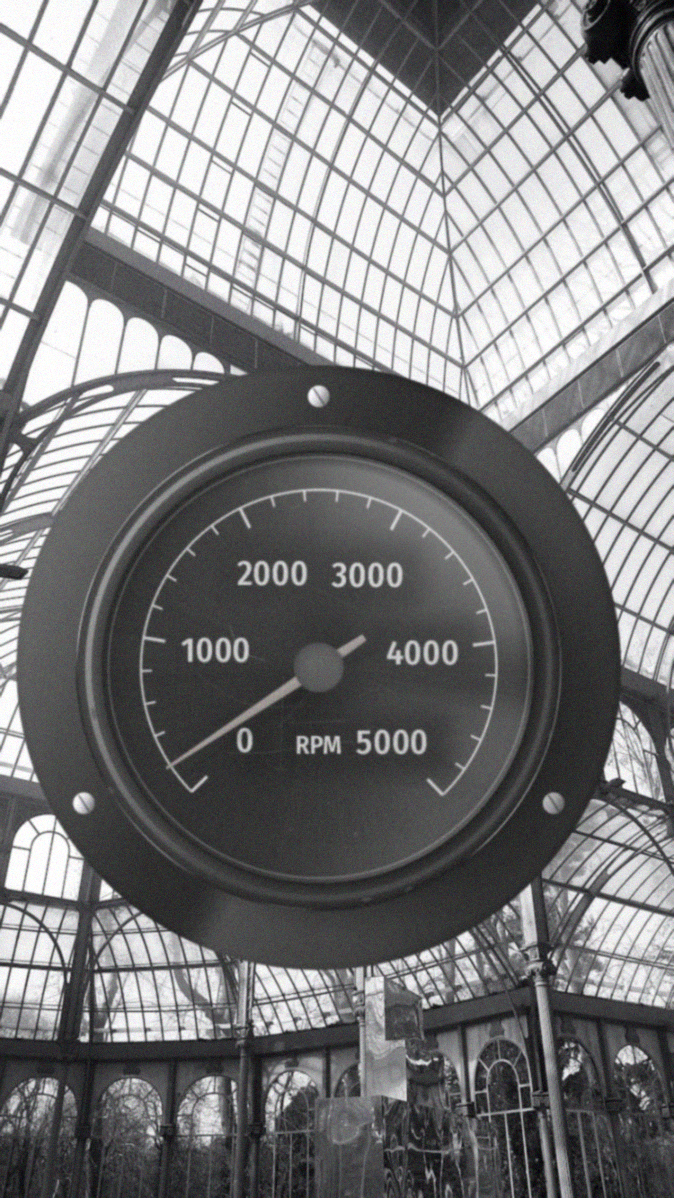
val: 200 rpm
